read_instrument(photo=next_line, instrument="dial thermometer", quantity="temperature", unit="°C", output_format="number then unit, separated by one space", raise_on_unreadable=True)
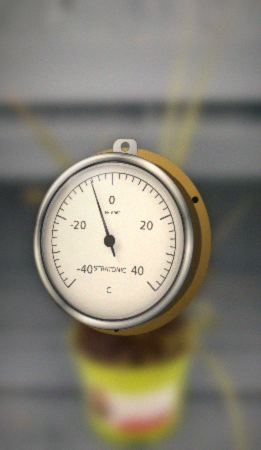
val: -6 °C
